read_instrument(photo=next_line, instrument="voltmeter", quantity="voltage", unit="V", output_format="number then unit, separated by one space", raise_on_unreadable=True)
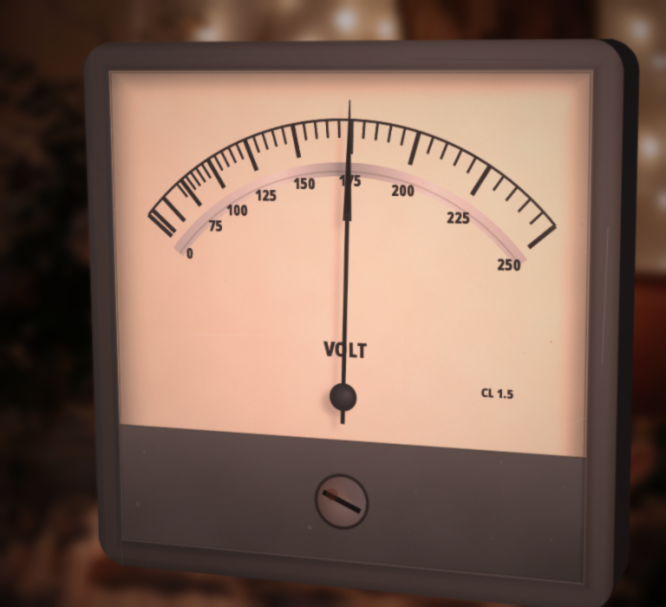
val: 175 V
